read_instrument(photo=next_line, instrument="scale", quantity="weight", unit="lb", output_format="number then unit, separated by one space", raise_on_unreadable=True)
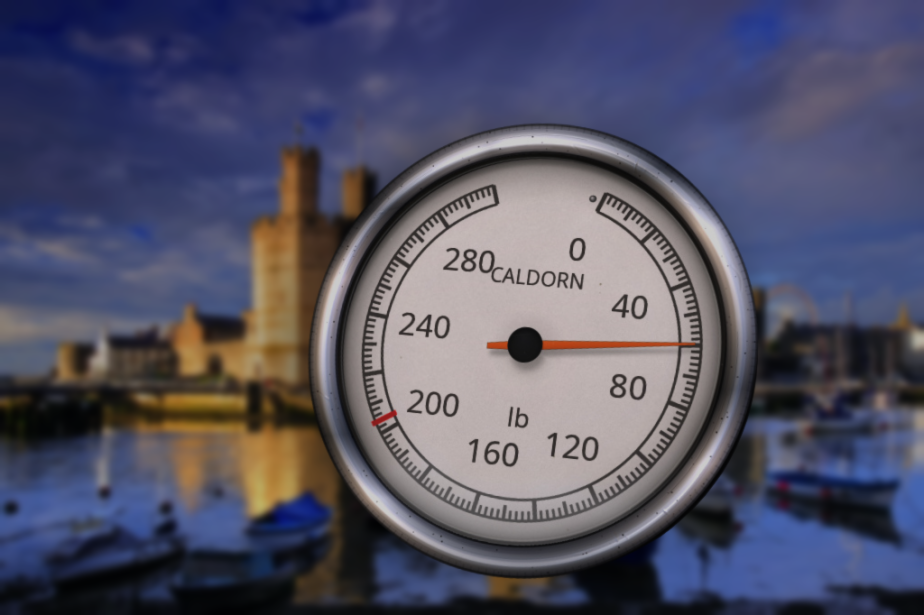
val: 60 lb
